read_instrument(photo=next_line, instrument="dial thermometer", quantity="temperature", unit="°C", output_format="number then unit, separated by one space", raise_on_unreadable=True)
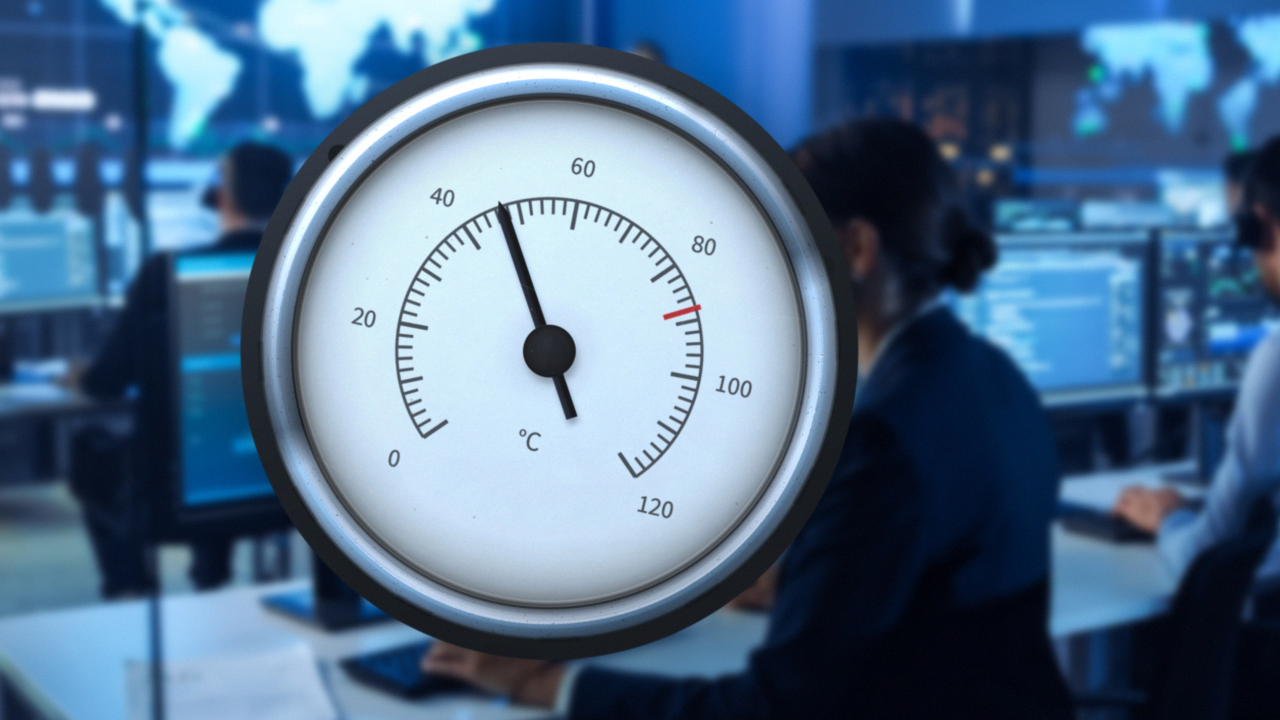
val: 47 °C
